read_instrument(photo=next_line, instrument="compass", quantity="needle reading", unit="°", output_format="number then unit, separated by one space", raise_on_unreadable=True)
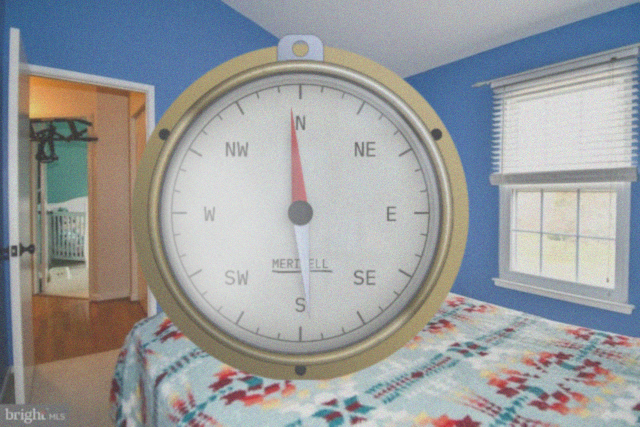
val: 355 °
